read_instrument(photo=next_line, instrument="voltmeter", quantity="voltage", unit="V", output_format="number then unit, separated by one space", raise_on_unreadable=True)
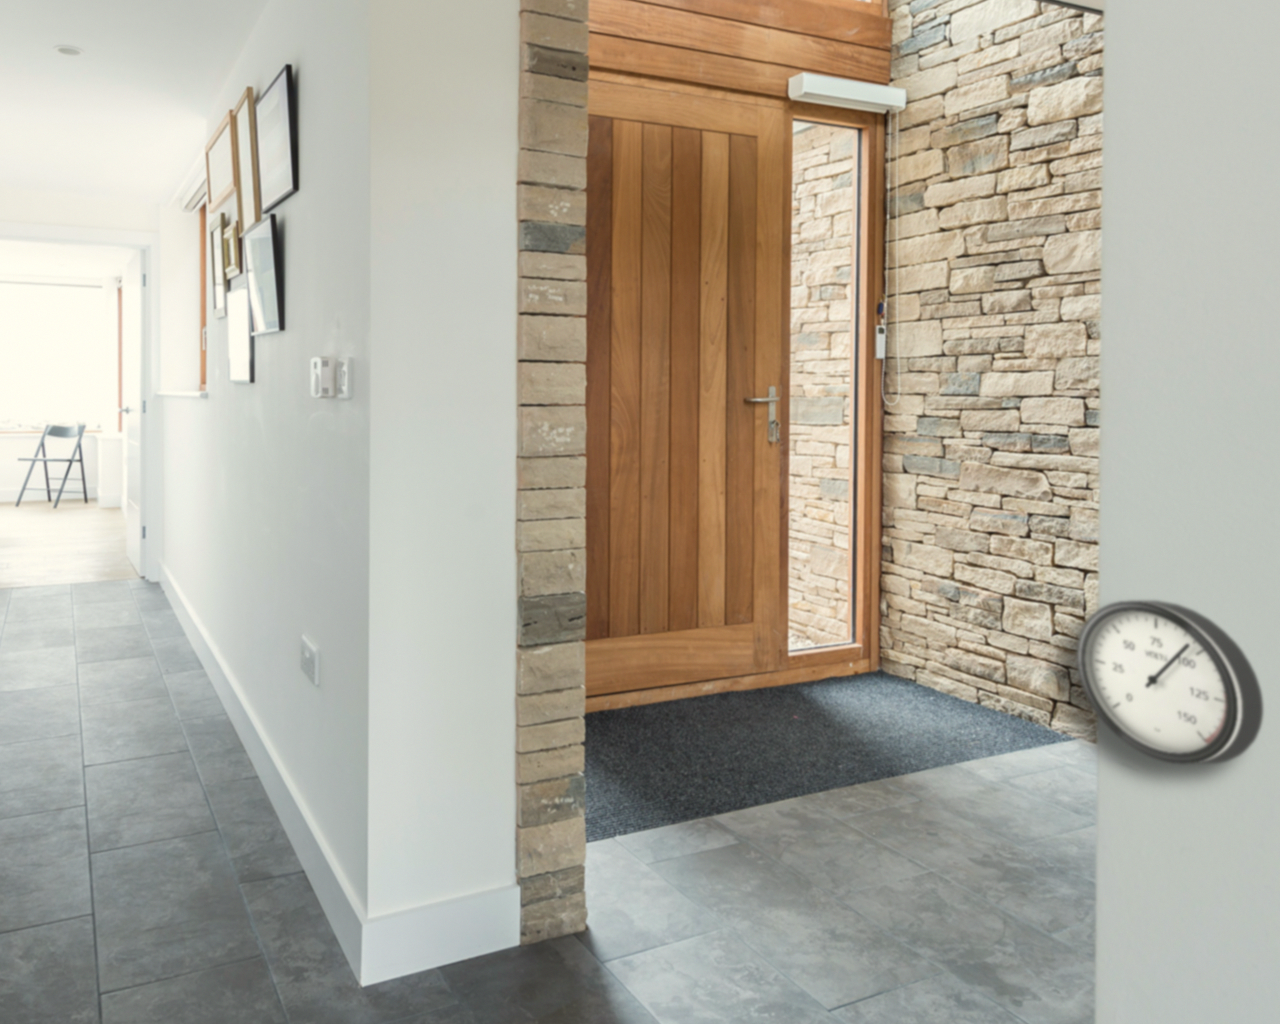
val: 95 V
